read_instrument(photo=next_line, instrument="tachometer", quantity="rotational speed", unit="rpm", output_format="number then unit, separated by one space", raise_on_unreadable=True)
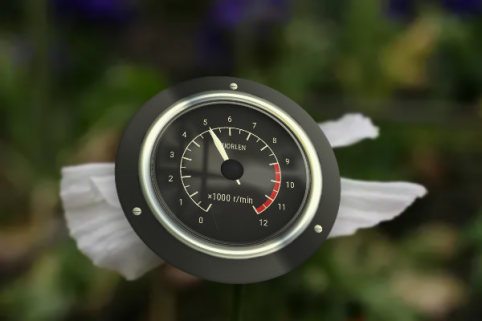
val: 5000 rpm
